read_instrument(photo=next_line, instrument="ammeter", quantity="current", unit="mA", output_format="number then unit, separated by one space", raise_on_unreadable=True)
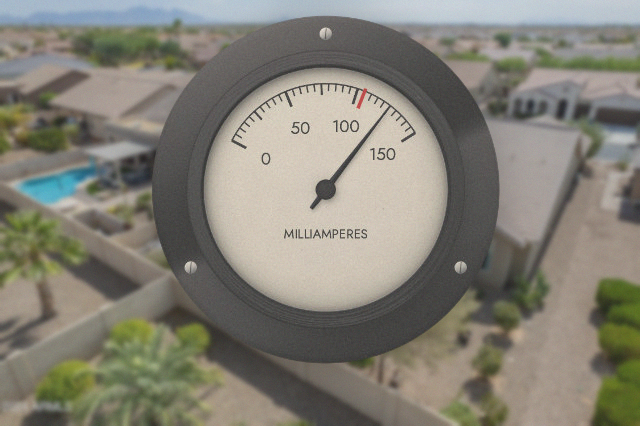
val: 125 mA
